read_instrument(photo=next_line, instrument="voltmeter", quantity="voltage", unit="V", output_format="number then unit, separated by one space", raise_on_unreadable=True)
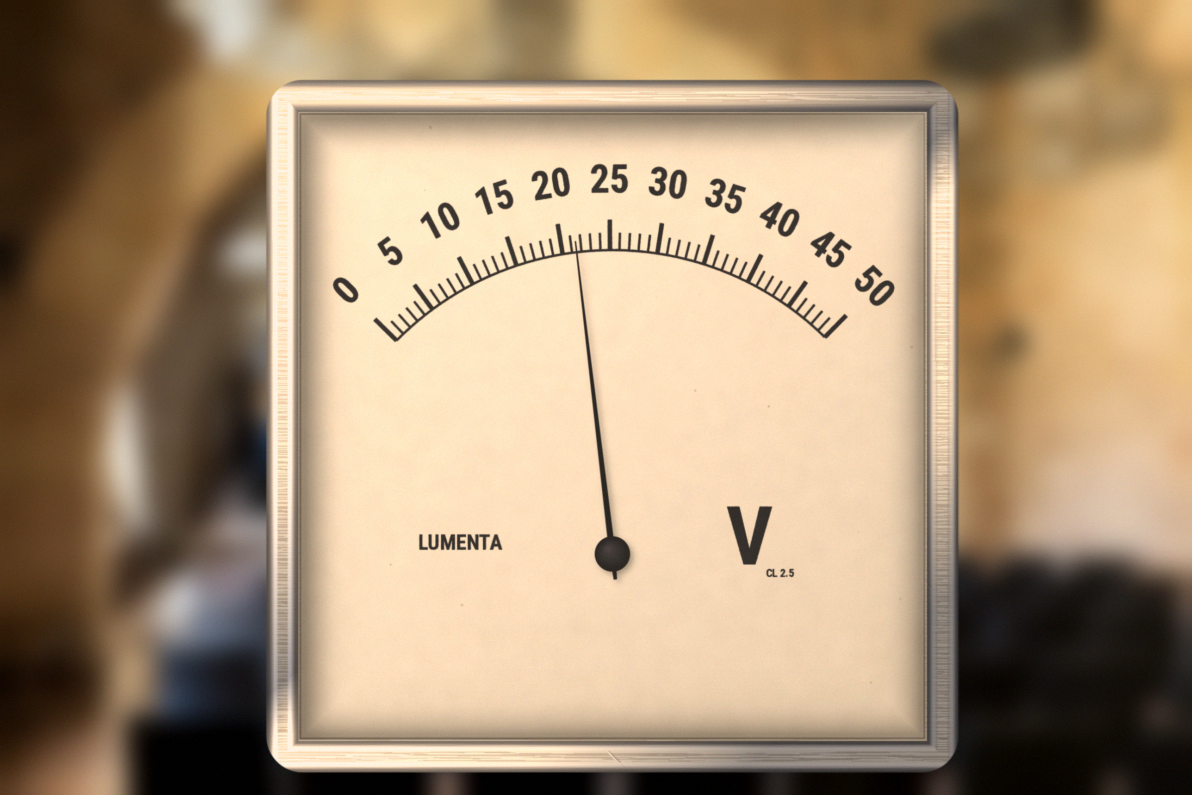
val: 21.5 V
